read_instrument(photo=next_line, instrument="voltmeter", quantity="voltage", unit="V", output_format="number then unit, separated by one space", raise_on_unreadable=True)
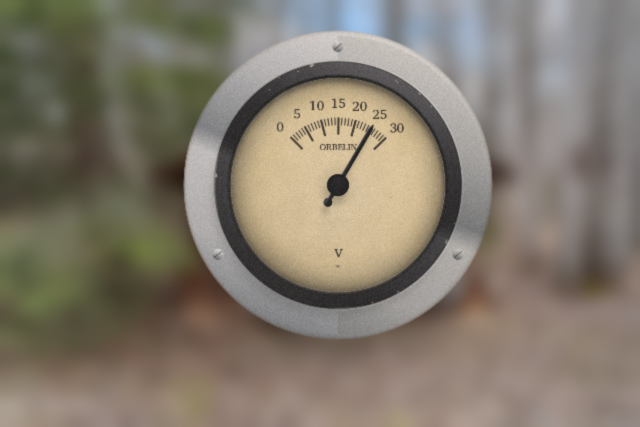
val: 25 V
